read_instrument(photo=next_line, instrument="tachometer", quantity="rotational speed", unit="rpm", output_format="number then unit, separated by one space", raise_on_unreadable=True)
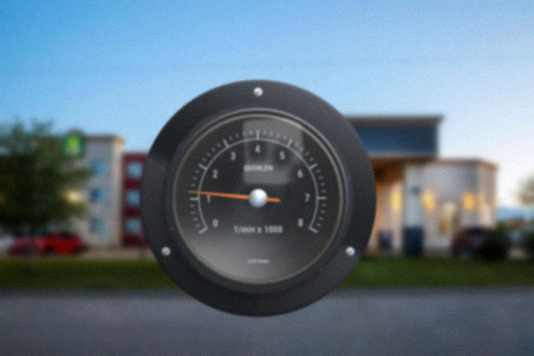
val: 1200 rpm
